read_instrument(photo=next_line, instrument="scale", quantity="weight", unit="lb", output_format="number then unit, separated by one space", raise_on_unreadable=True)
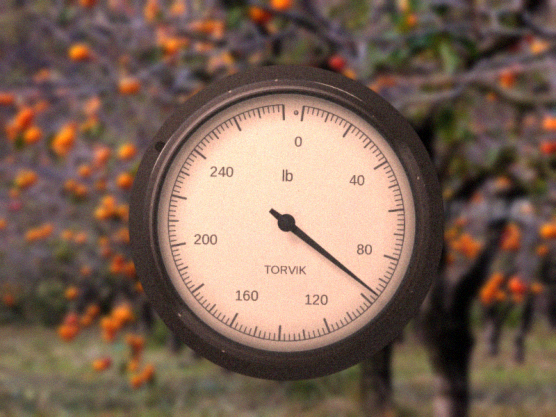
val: 96 lb
